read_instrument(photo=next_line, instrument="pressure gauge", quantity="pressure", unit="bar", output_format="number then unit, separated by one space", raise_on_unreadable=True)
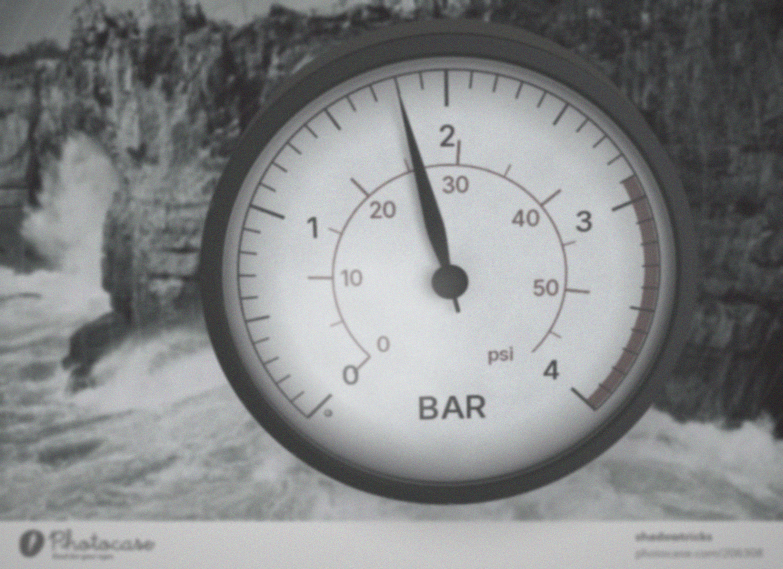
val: 1.8 bar
